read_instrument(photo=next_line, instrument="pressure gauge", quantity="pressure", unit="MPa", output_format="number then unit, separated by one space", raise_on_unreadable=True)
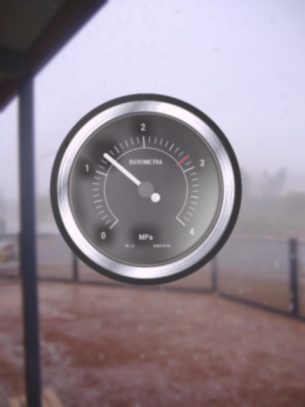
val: 1.3 MPa
